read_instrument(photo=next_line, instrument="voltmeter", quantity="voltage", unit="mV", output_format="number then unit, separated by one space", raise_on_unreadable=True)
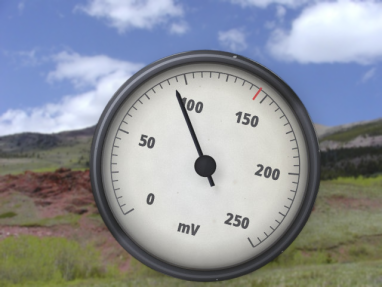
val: 92.5 mV
